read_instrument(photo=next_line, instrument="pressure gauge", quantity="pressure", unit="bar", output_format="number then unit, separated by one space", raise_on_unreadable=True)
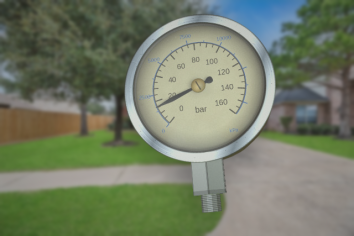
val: 15 bar
